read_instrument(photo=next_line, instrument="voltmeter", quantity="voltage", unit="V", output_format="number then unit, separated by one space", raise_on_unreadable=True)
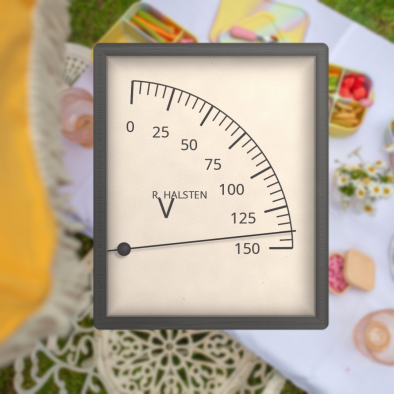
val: 140 V
